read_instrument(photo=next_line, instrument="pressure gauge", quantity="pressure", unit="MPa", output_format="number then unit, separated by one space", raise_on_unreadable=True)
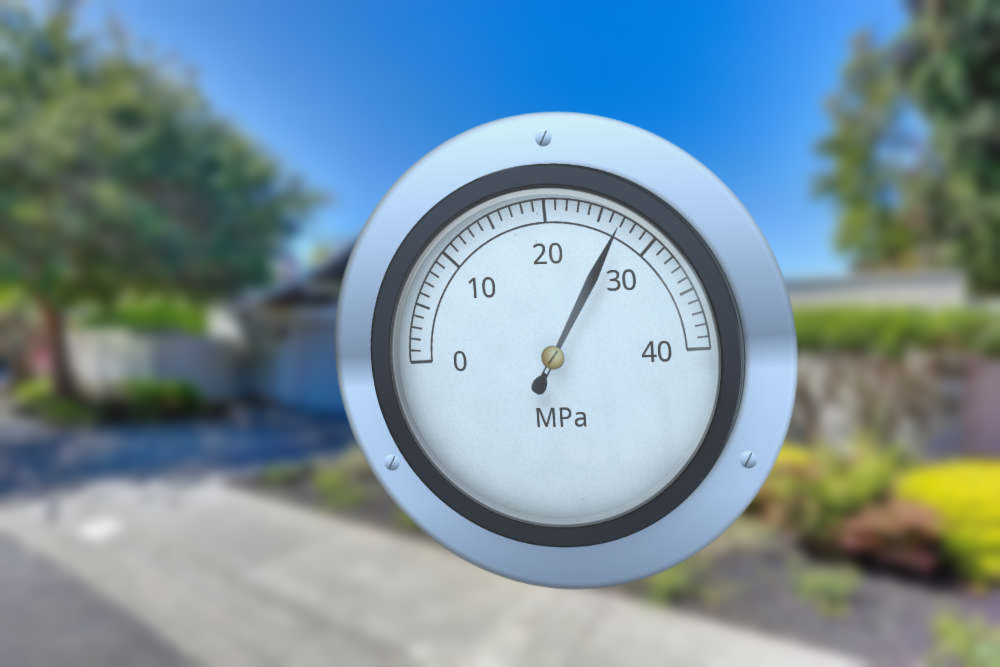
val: 27 MPa
